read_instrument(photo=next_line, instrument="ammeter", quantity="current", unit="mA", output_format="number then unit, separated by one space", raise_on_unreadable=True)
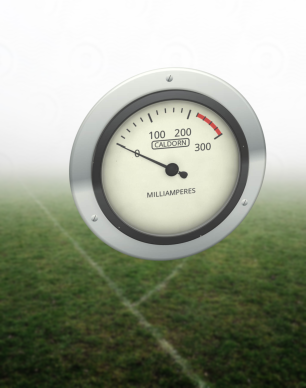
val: 0 mA
